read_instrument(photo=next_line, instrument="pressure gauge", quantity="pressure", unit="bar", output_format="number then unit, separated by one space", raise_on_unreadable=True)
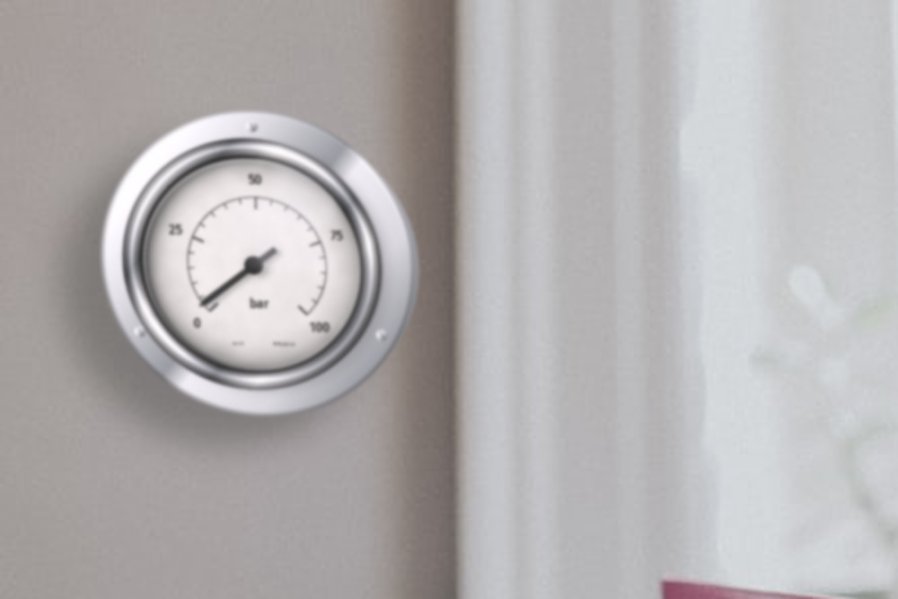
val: 2.5 bar
